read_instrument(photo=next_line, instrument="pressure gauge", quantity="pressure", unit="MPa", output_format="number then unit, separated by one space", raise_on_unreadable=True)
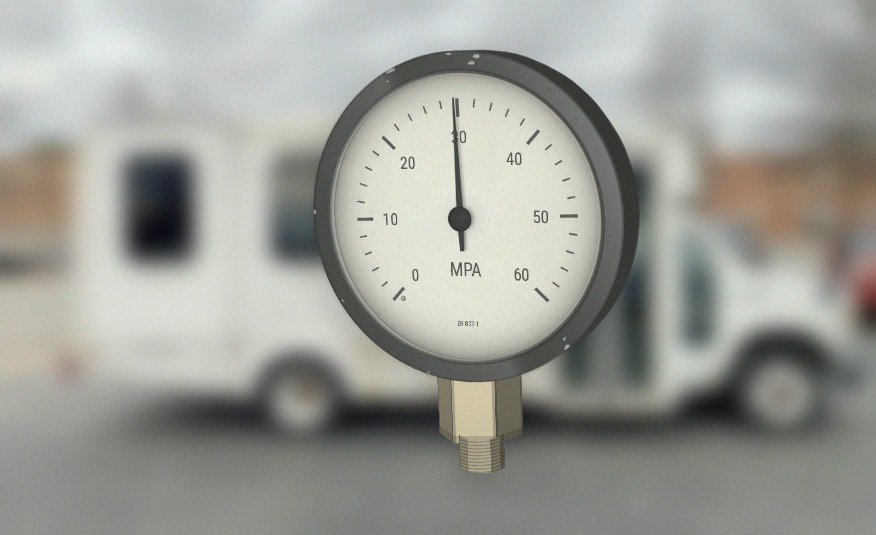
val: 30 MPa
